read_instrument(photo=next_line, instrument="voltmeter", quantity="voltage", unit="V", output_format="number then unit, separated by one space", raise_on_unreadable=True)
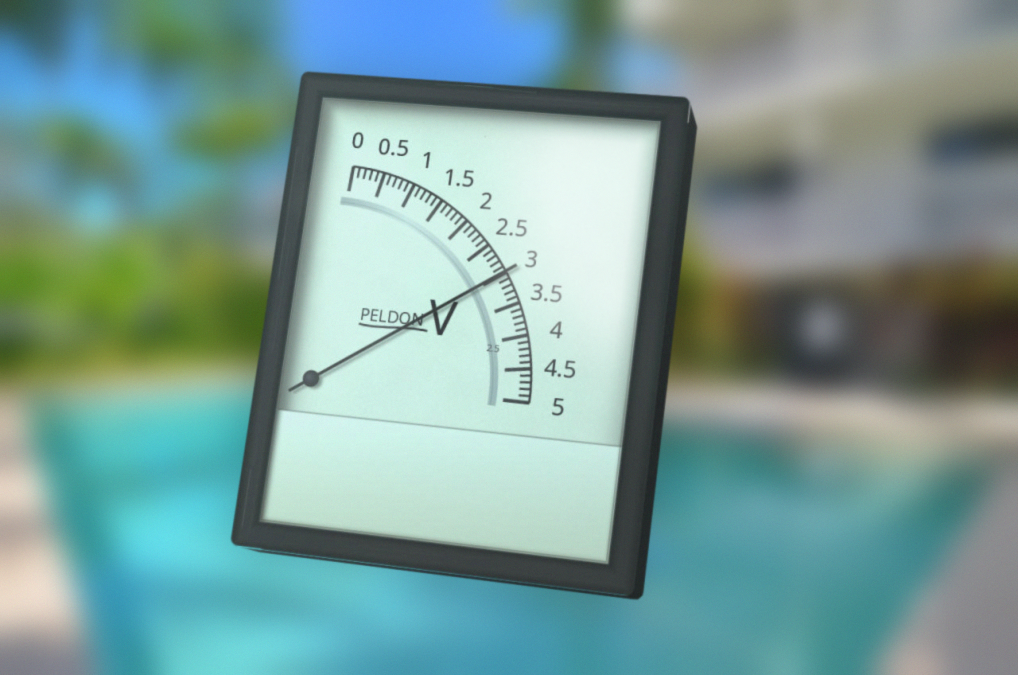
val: 3 V
